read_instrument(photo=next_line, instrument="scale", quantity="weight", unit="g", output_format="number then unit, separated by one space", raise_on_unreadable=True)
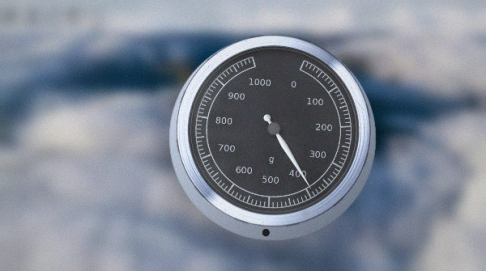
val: 390 g
